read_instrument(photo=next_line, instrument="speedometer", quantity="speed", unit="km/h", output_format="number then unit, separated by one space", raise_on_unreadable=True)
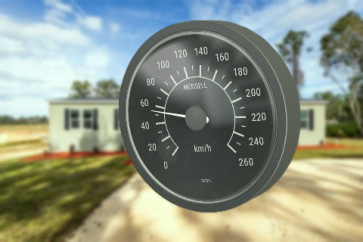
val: 55 km/h
